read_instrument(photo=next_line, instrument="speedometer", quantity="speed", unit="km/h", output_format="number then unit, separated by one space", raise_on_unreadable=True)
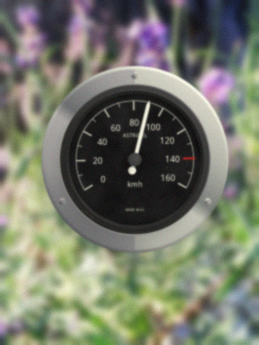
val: 90 km/h
